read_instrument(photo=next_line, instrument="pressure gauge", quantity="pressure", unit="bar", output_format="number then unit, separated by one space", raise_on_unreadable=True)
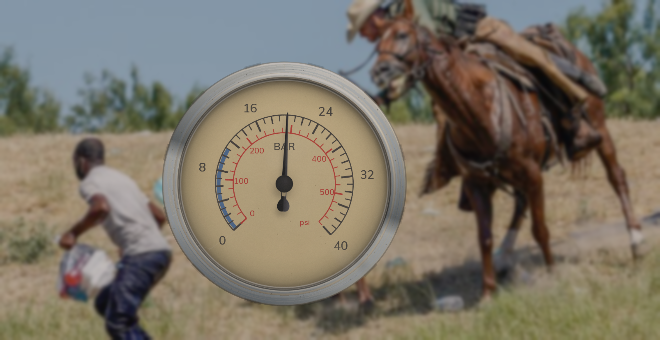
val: 20 bar
